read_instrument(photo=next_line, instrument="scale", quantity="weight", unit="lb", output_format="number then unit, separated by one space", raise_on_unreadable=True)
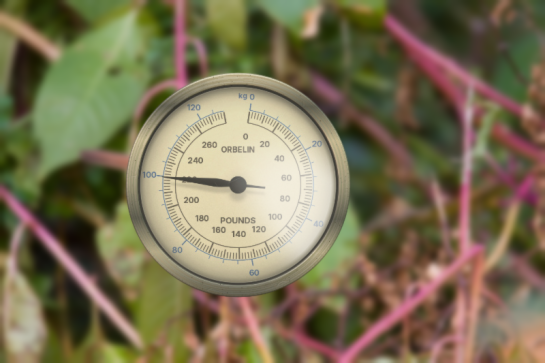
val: 220 lb
